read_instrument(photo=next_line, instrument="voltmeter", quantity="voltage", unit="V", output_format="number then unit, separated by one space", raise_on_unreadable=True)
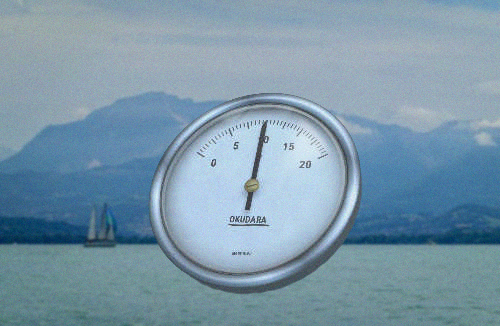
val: 10 V
